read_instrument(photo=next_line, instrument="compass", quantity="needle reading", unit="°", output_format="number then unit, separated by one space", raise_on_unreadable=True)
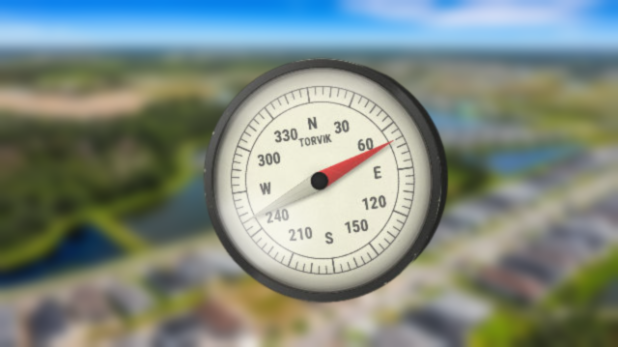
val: 70 °
